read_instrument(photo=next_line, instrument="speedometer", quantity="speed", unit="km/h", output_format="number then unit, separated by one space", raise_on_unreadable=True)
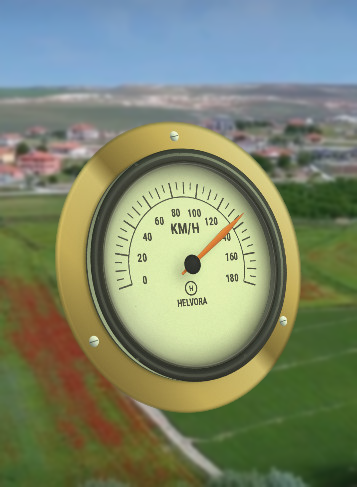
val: 135 km/h
